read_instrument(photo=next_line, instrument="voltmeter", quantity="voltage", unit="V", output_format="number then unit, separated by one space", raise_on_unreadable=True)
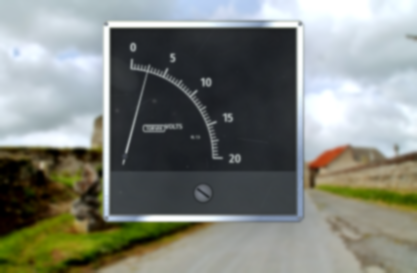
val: 2.5 V
